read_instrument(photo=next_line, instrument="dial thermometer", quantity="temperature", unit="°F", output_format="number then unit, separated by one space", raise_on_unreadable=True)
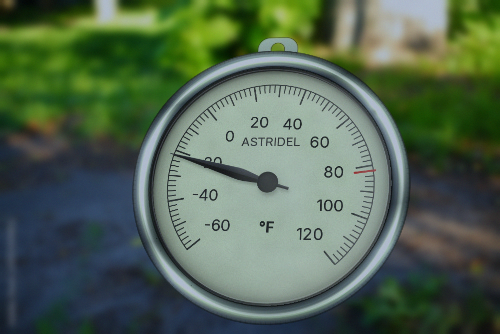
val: -22 °F
